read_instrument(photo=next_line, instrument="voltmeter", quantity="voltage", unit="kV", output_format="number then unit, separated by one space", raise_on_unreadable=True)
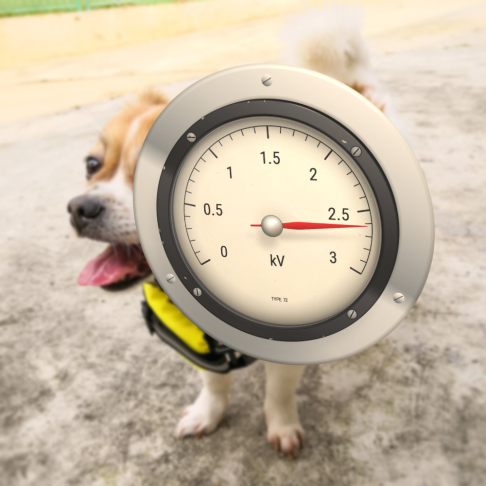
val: 2.6 kV
